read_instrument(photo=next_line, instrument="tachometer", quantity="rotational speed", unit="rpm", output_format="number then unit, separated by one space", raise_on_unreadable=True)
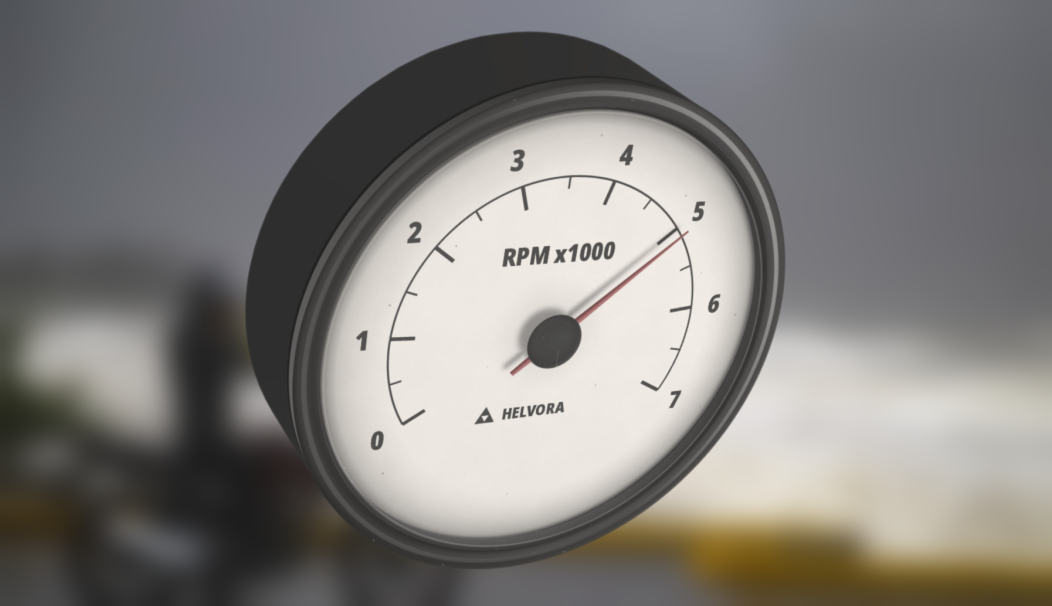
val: 5000 rpm
